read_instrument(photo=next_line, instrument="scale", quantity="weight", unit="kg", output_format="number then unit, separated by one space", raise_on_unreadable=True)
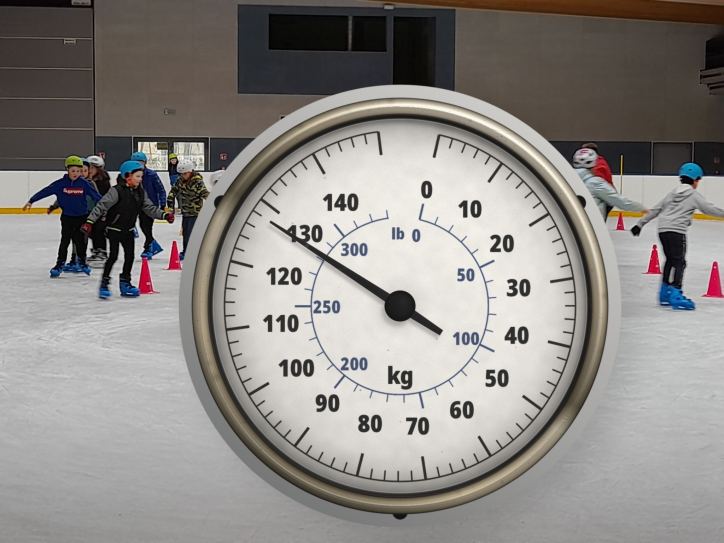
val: 128 kg
